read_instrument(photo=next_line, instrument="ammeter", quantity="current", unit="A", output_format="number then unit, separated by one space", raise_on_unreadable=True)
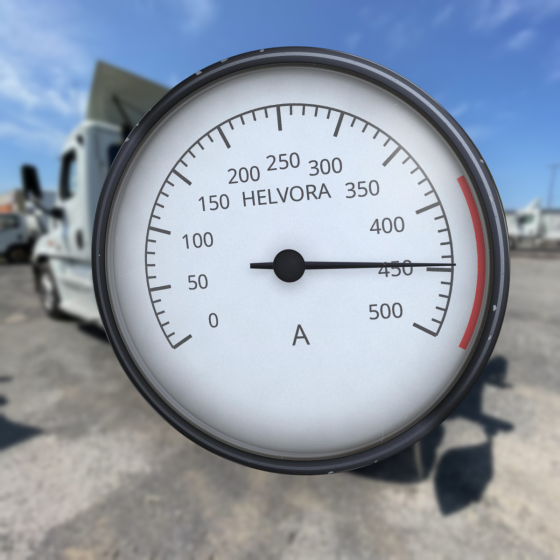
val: 445 A
